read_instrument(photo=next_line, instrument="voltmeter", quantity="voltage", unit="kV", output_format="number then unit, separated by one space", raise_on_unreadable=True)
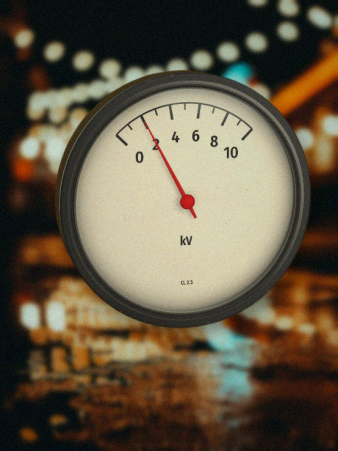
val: 2 kV
